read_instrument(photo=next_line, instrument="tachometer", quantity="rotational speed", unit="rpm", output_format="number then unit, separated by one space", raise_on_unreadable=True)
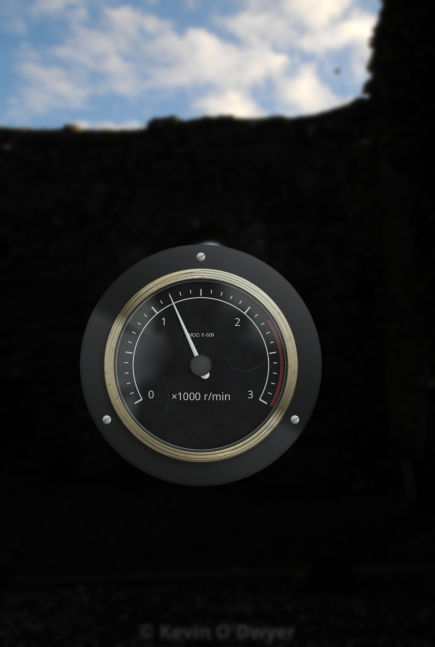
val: 1200 rpm
